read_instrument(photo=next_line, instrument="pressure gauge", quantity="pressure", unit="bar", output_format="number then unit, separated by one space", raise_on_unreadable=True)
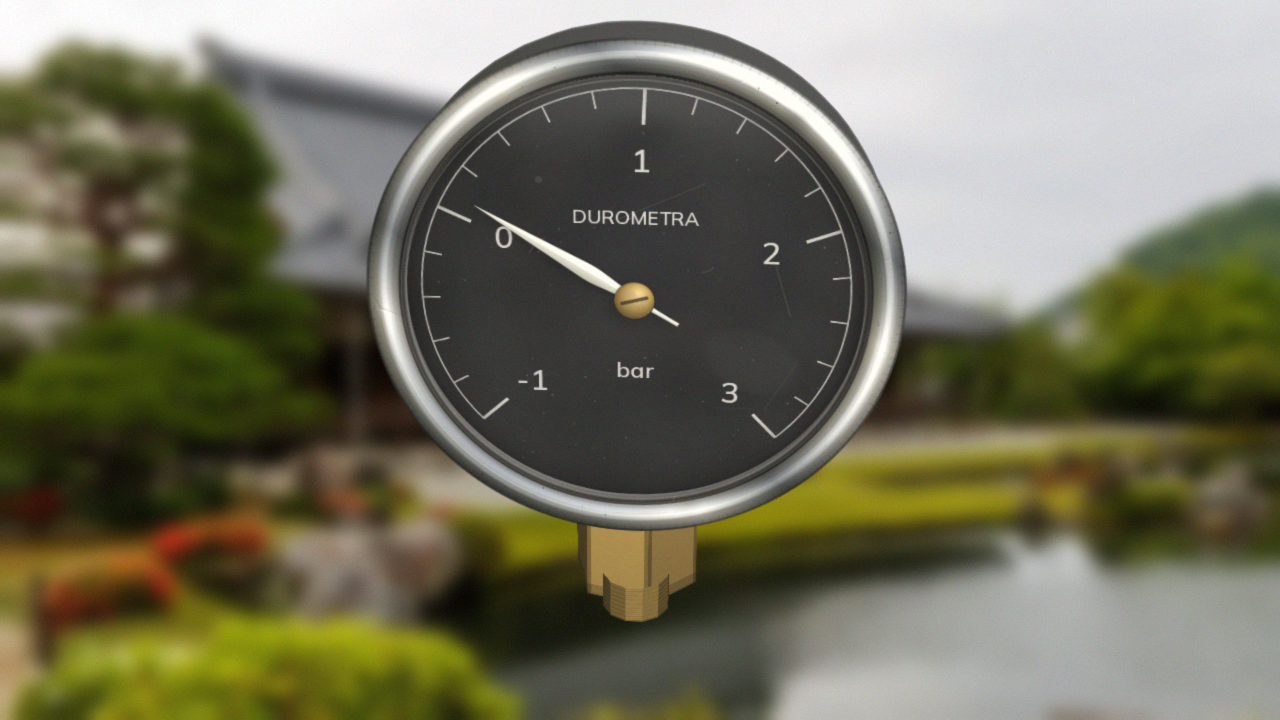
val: 0.1 bar
